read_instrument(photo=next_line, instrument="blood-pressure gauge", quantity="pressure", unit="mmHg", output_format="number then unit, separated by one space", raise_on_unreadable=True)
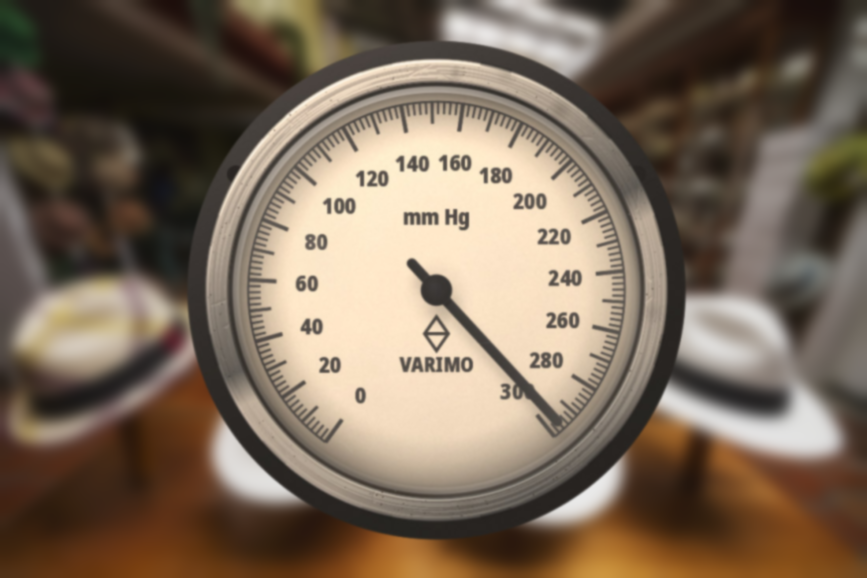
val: 296 mmHg
